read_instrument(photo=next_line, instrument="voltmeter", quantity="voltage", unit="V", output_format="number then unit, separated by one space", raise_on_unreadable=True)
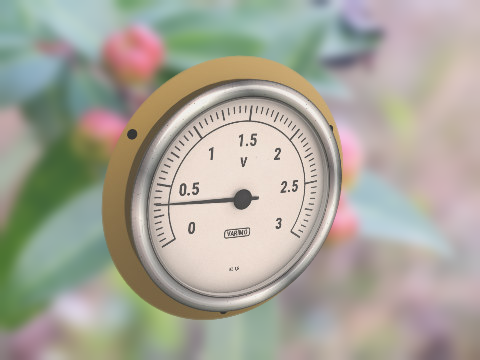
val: 0.35 V
